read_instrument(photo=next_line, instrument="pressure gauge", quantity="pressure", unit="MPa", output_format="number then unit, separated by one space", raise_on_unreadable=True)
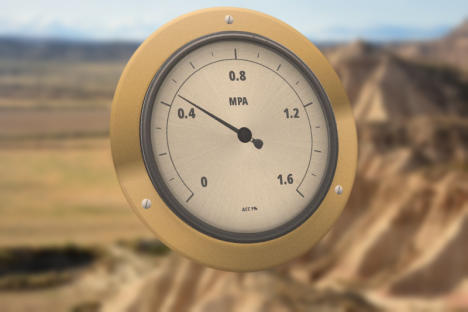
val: 0.45 MPa
